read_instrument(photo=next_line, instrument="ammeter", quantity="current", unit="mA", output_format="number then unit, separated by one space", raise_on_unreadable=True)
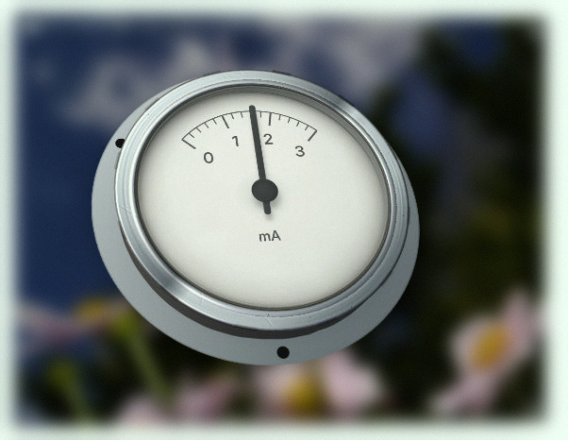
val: 1.6 mA
